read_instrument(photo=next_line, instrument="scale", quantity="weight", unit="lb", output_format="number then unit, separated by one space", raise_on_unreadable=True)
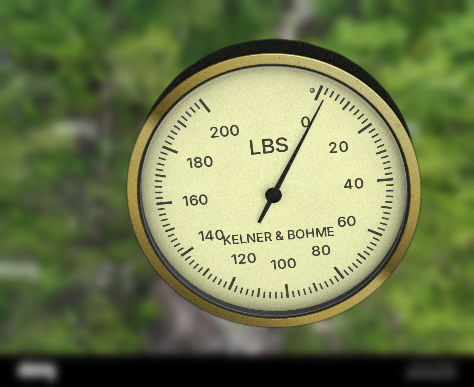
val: 2 lb
